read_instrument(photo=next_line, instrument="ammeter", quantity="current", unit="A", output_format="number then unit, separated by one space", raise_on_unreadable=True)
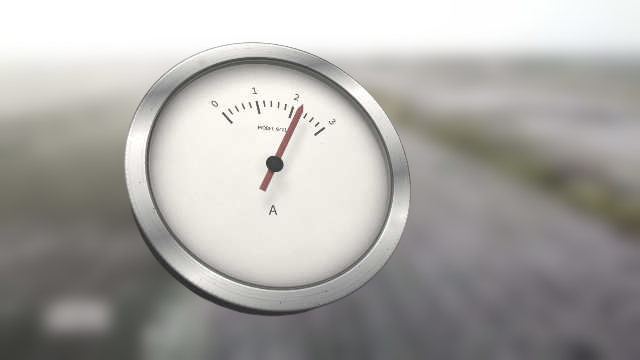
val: 2.2 A
